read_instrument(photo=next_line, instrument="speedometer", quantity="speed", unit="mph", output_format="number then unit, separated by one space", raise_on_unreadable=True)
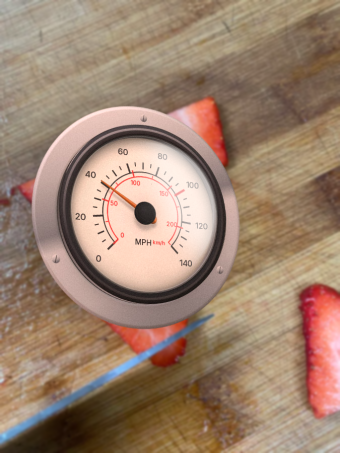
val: 40 mph
